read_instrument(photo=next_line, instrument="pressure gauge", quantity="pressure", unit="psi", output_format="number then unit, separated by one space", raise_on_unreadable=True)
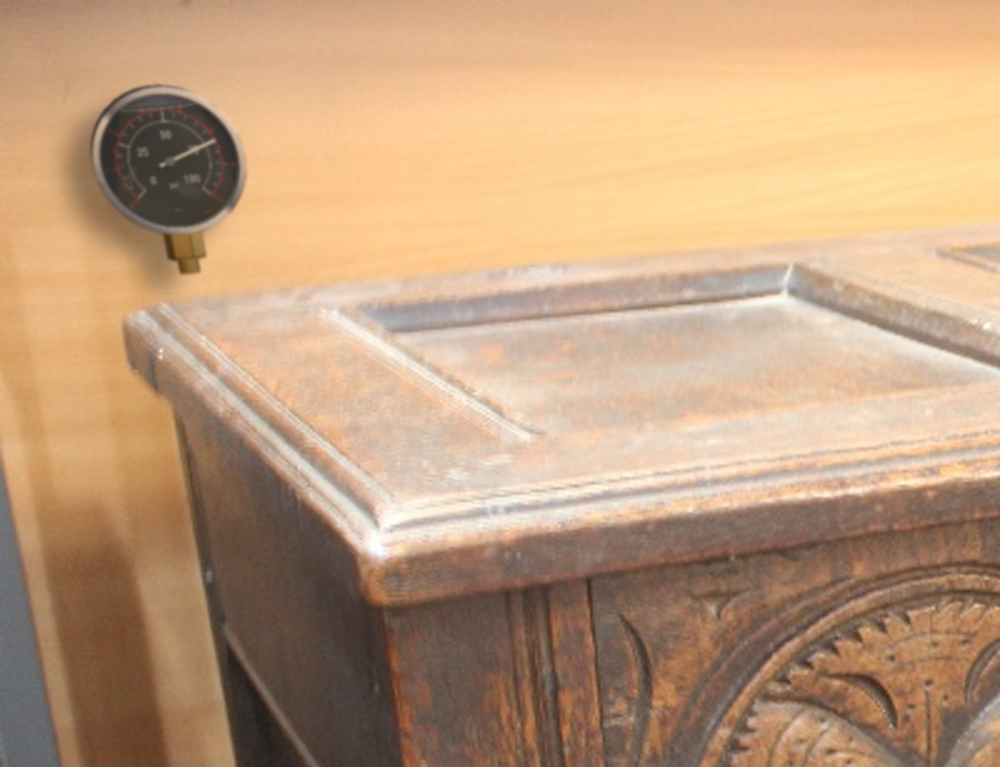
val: 75 psi
